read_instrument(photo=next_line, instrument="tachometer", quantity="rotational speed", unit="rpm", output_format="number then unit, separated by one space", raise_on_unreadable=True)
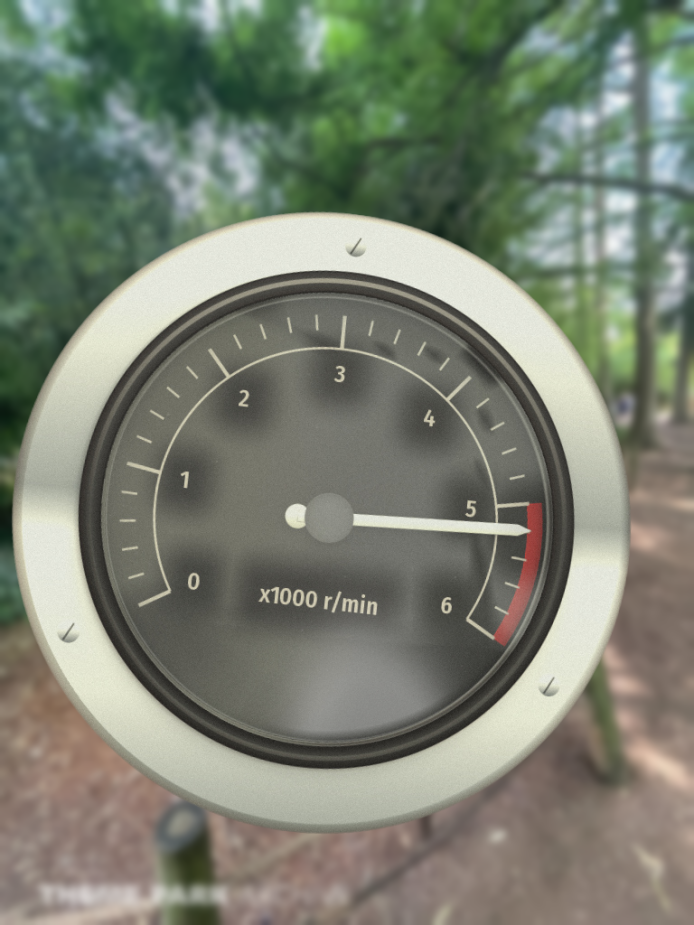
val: 5200 rpm
